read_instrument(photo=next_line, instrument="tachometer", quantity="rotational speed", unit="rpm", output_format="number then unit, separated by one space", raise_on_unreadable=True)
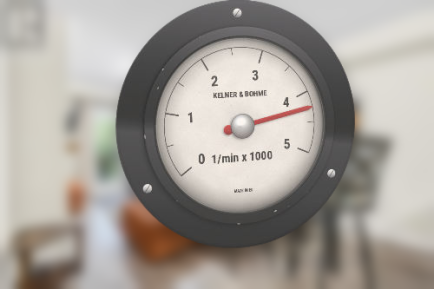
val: 4250 rpm
